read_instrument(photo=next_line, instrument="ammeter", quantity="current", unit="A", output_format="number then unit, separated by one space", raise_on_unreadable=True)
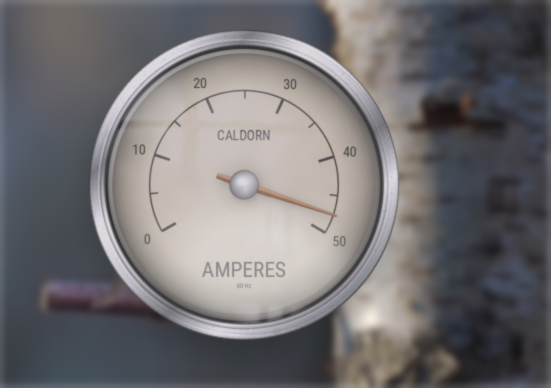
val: 47.5 A
